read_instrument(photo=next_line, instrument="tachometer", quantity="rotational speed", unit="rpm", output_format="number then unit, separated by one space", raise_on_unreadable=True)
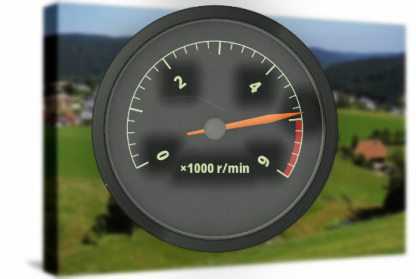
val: 4900 rpm
